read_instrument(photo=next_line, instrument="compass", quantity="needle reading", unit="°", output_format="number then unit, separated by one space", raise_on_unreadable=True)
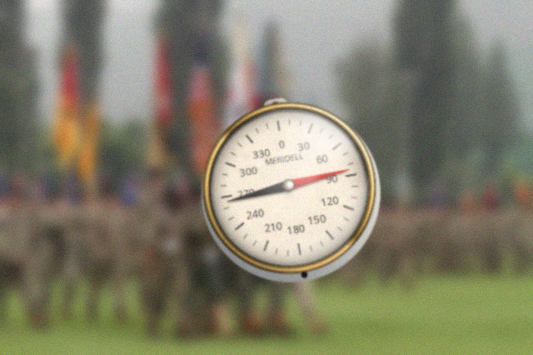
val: 85 °
